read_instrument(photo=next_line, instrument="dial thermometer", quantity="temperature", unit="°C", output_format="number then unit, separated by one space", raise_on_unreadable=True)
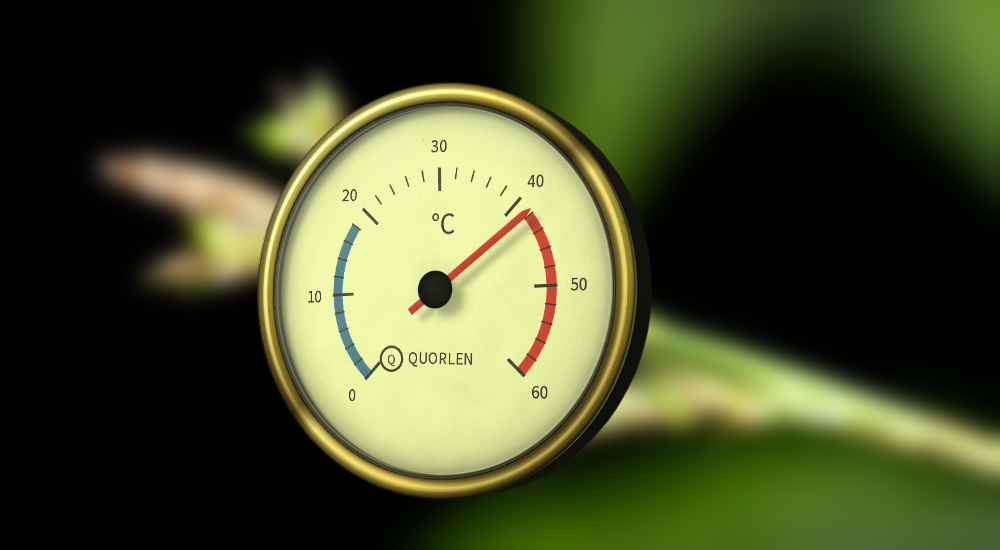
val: 42 °C
